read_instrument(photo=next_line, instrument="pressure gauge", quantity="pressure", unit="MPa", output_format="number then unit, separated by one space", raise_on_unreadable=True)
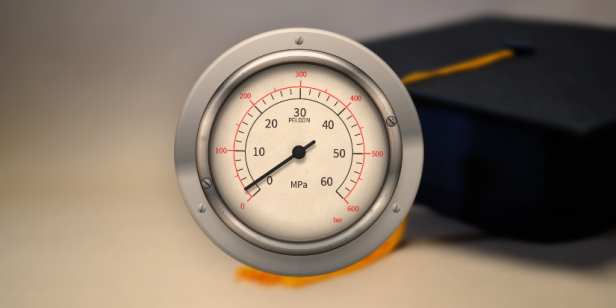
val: 2 MPa
